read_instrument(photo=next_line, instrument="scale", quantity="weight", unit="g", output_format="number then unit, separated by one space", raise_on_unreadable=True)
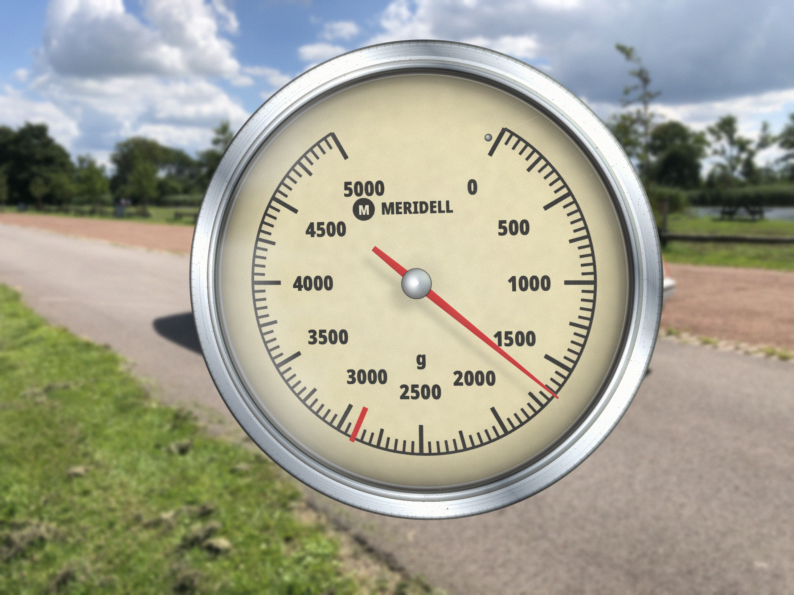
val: 1650 g
